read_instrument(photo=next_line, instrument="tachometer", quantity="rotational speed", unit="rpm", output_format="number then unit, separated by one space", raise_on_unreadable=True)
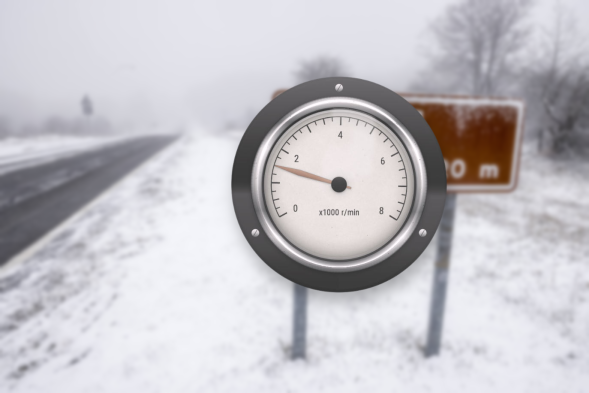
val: 1500 rpm
